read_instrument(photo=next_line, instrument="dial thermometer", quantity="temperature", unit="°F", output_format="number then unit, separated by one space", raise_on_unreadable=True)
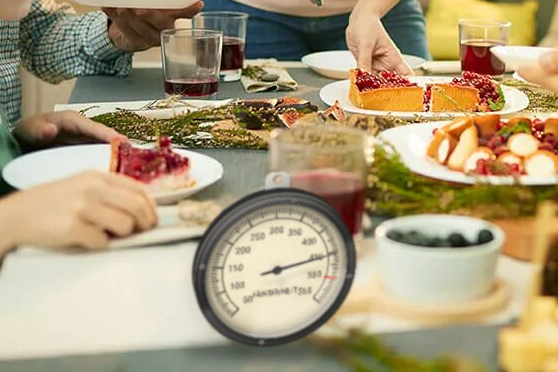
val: 450 °F
